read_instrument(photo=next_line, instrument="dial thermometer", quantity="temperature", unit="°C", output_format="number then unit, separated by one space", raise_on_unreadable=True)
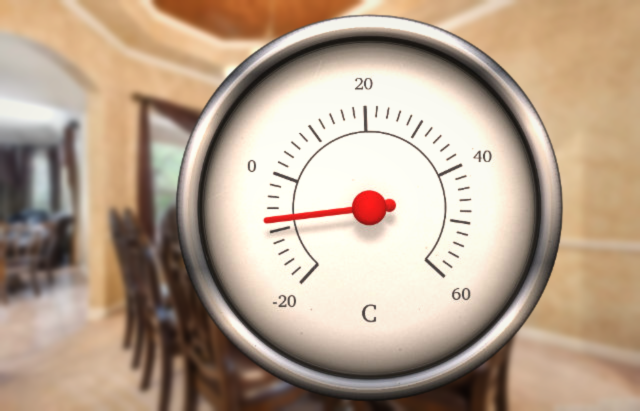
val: -8 °C
